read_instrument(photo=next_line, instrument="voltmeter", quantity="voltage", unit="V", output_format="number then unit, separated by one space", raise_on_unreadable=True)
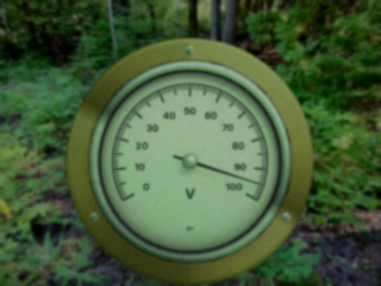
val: 95 V
